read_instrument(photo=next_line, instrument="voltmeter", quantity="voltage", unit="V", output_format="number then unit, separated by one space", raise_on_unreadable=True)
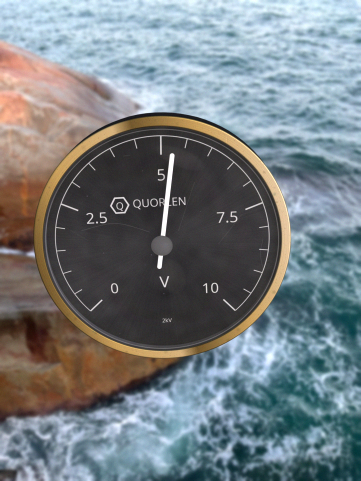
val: 5.25 V
